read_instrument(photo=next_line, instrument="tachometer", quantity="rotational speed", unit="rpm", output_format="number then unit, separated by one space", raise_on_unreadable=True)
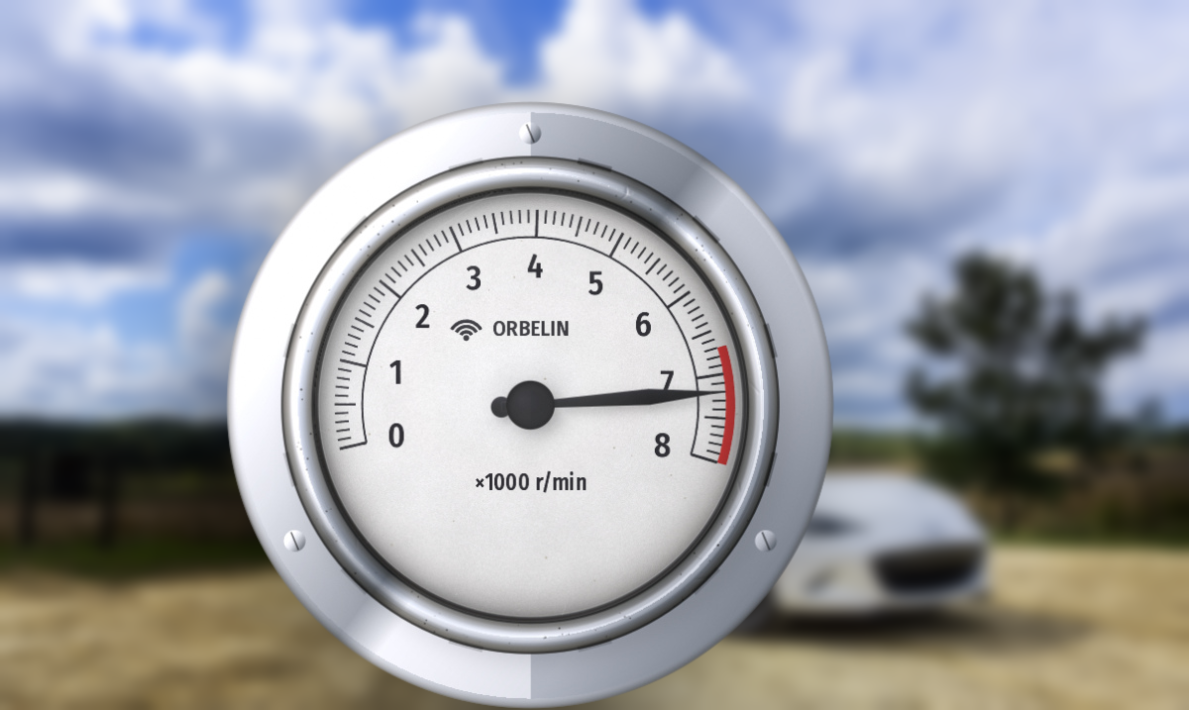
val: 7200 rpm
